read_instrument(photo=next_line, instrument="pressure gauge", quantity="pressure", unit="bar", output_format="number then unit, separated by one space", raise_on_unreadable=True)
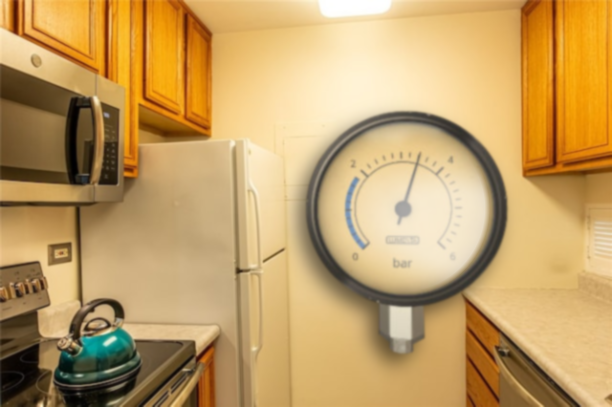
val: 3.4 bar
